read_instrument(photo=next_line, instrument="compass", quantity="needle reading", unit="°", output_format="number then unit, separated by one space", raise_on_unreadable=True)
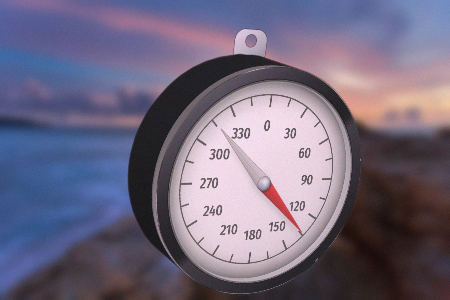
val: 135 °
